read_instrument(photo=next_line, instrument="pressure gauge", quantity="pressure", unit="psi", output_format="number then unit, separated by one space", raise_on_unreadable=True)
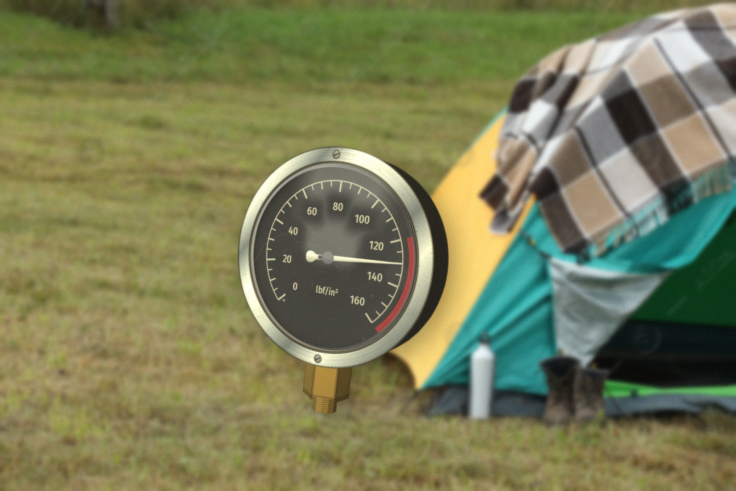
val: 130 psi
